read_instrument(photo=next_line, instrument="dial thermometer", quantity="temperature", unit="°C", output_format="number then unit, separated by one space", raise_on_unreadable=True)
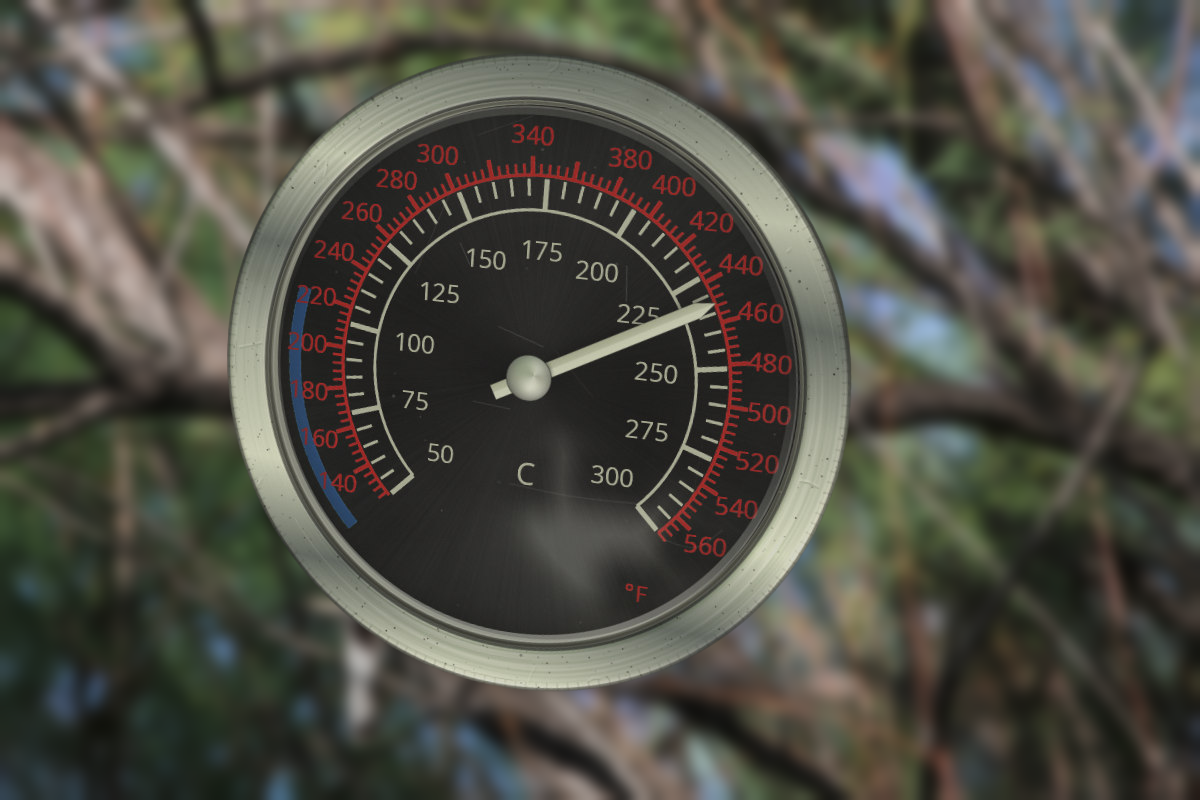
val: 232.5 °C
